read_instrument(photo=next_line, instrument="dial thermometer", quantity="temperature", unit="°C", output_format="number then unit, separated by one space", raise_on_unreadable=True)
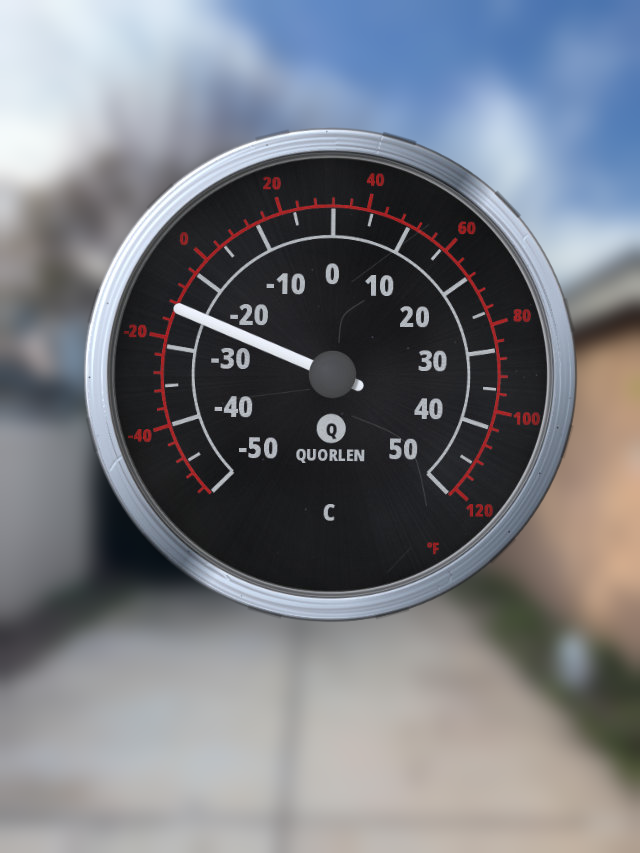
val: -25 °C
